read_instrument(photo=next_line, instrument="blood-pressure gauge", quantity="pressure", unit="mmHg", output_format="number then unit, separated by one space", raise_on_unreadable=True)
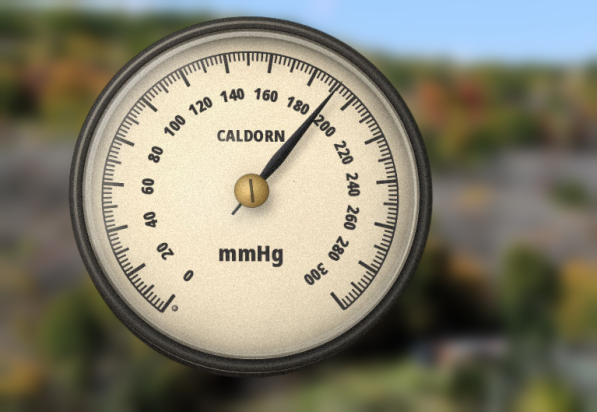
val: 192 mmHg
